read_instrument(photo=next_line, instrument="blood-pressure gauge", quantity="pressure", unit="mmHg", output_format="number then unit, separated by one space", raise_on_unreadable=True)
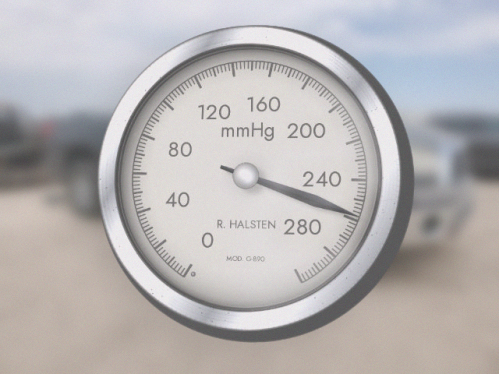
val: 258 mmHg
